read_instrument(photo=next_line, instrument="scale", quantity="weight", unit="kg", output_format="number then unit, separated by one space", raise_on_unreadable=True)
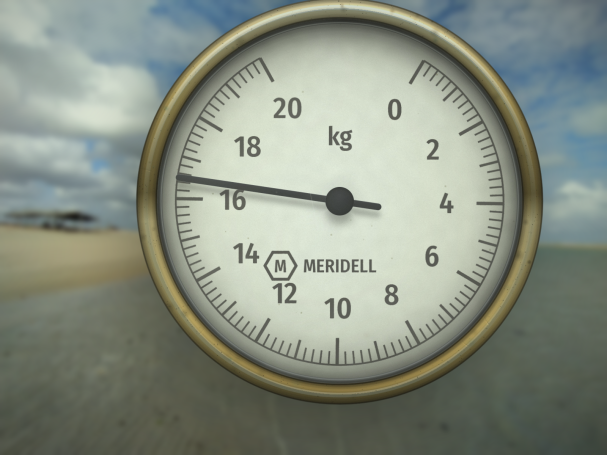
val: 16.5 kg
